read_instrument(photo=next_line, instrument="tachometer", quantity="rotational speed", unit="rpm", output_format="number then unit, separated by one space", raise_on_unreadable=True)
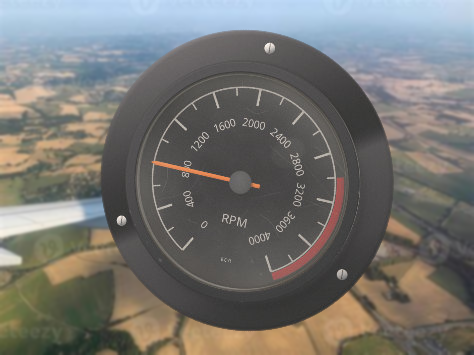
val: 800 rpm
